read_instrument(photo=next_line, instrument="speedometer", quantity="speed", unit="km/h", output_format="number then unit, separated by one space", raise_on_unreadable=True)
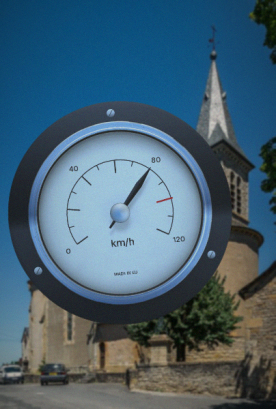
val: 80 km/h
